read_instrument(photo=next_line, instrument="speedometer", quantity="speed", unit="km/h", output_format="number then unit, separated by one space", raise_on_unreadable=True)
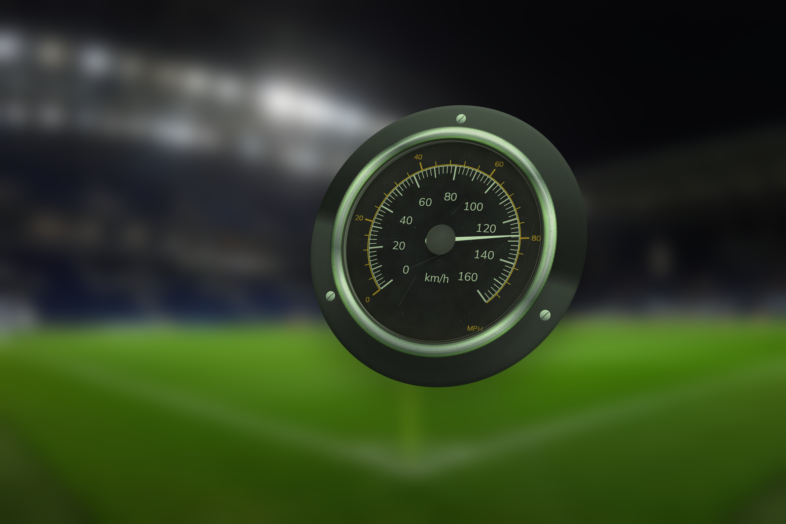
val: 128 km/h
